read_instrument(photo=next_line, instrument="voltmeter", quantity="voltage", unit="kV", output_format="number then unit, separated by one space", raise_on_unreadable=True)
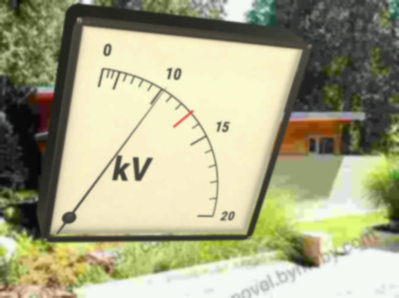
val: 10 kV
